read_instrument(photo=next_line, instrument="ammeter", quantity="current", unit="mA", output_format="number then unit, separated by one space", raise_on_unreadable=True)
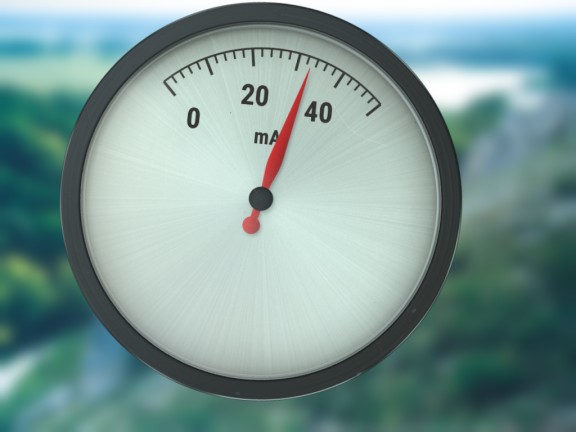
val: 33 mA
